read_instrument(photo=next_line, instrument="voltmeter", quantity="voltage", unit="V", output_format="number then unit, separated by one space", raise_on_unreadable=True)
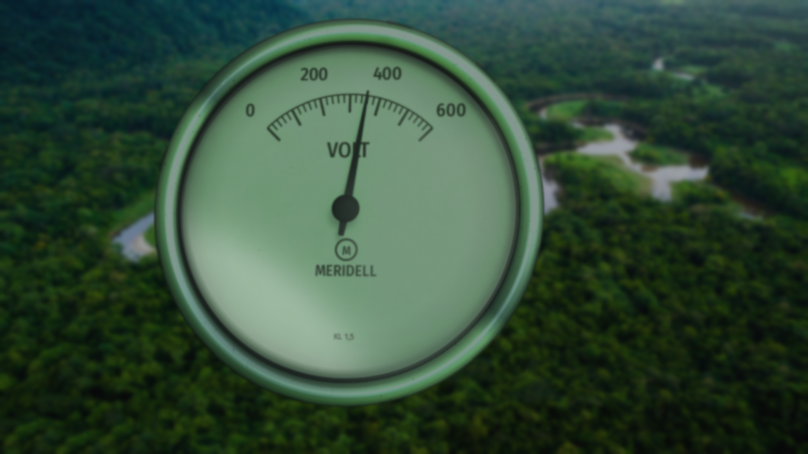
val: 360 V
